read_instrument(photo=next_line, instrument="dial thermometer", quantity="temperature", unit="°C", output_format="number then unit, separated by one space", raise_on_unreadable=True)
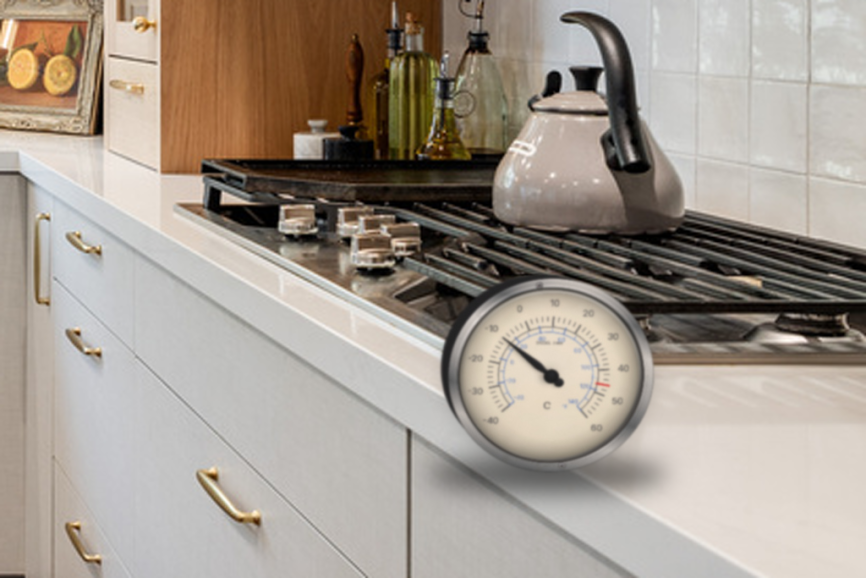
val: -10 °C
